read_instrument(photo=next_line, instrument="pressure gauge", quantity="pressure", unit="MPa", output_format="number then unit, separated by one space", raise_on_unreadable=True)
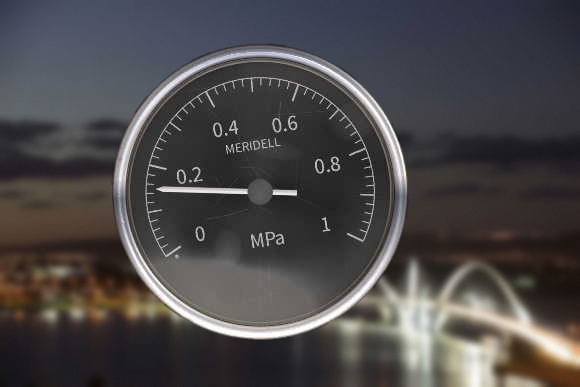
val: 0.15 MPa
